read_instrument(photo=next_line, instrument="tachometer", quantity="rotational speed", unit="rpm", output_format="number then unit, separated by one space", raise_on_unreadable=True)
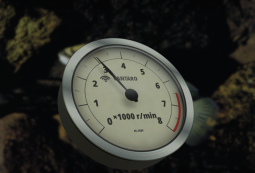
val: 3000 rpm
